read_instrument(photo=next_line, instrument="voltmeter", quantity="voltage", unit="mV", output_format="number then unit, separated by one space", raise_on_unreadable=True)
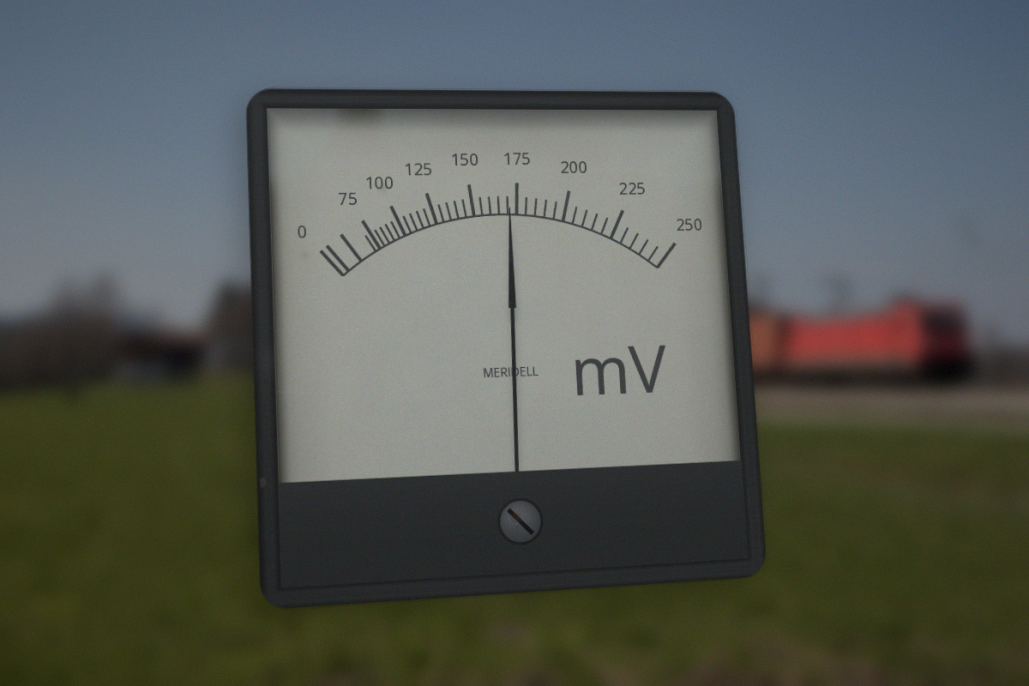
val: 170 mV
